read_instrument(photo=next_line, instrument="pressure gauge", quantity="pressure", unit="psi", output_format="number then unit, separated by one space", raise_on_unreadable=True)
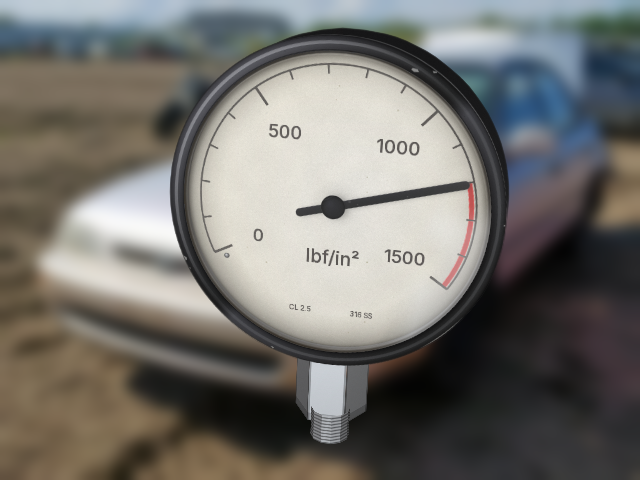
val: 1200 psi
